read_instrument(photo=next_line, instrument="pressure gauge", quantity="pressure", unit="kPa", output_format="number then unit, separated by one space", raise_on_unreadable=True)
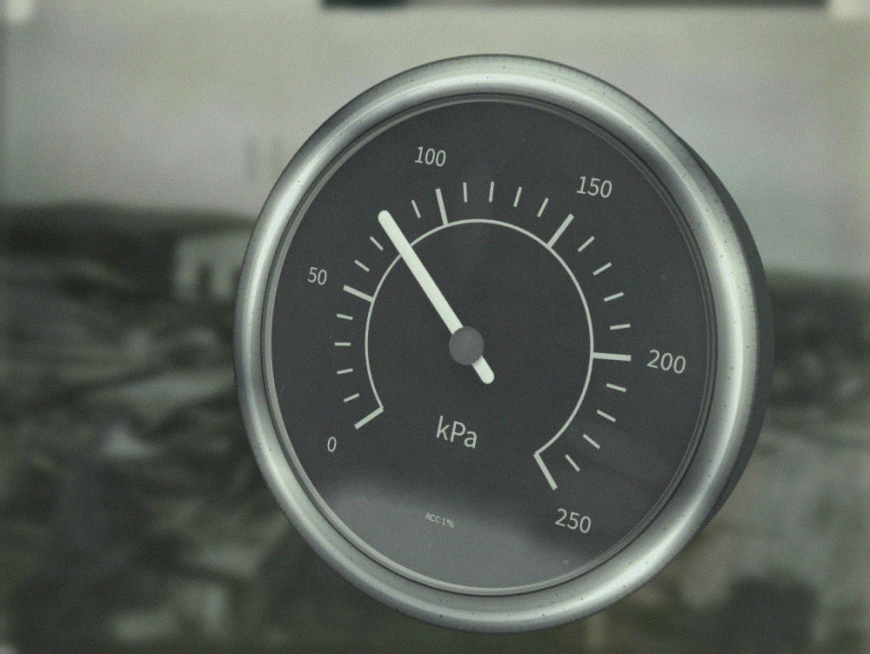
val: 80 kPa
